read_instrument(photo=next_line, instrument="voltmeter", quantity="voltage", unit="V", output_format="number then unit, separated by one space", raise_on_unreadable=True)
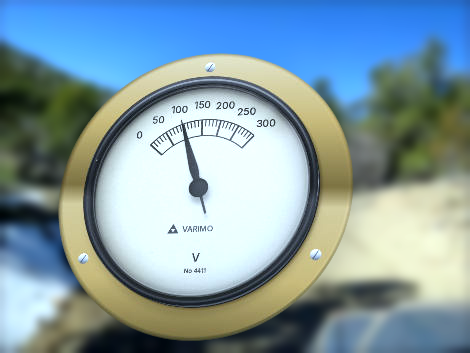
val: 100 V
